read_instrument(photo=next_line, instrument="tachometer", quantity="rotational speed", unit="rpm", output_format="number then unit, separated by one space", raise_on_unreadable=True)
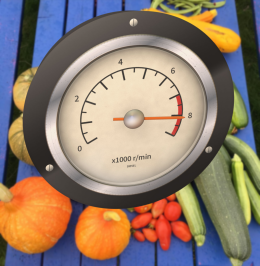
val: 8000 rpm
